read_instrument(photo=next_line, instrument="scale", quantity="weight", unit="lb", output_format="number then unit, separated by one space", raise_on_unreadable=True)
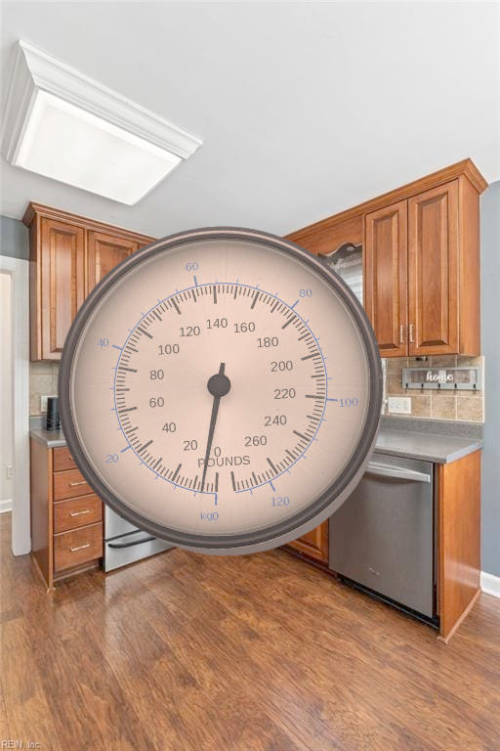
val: 6 lb
